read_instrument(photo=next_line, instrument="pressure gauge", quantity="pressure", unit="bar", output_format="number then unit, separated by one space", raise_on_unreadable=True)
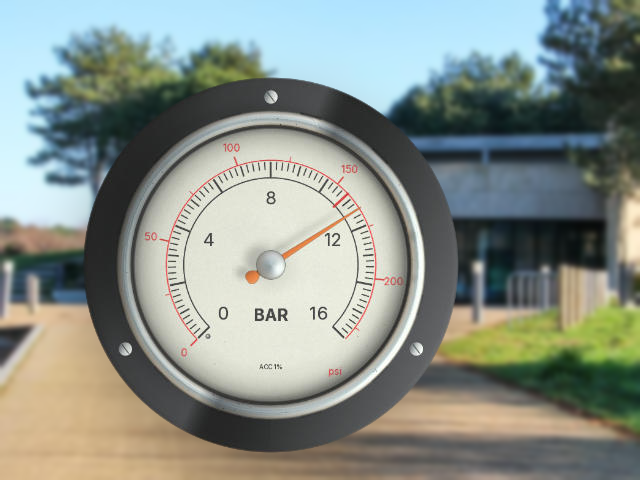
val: 11.4 bar
